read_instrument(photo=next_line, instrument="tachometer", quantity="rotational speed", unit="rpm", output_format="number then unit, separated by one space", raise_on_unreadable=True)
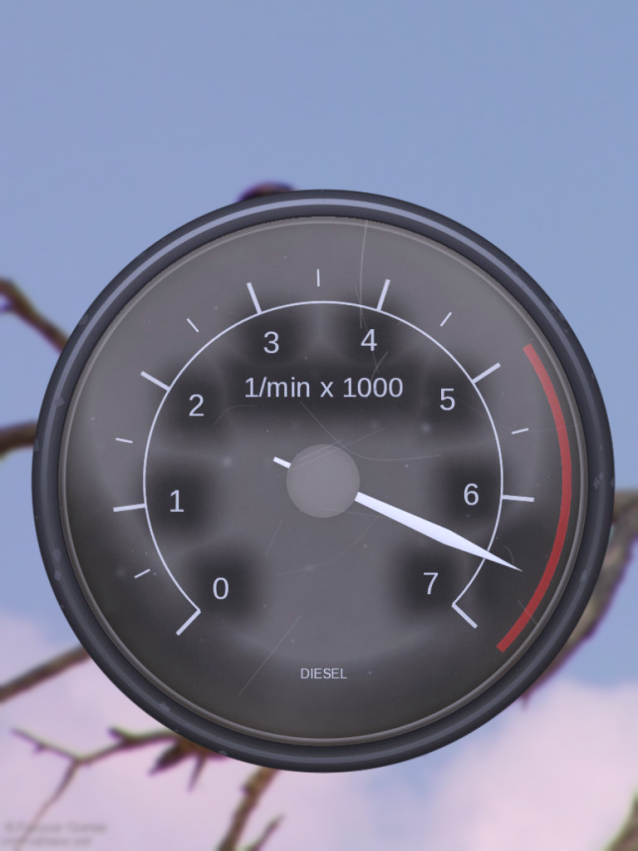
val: 6500 rpm
